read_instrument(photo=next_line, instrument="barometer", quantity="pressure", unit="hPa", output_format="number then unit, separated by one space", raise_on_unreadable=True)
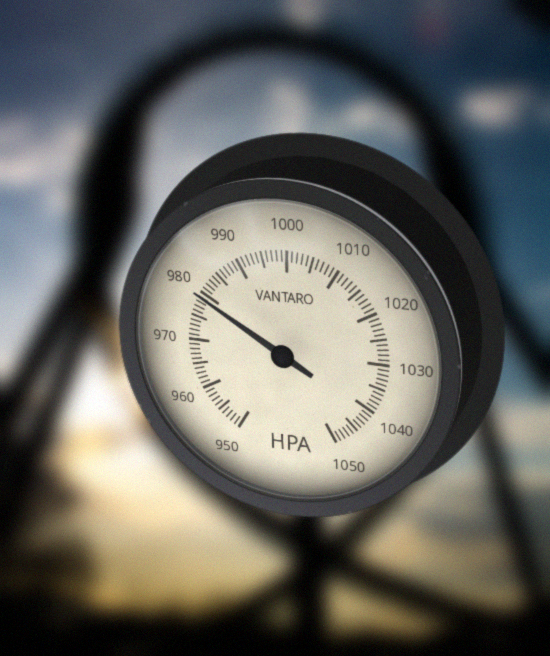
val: 980 hPa
